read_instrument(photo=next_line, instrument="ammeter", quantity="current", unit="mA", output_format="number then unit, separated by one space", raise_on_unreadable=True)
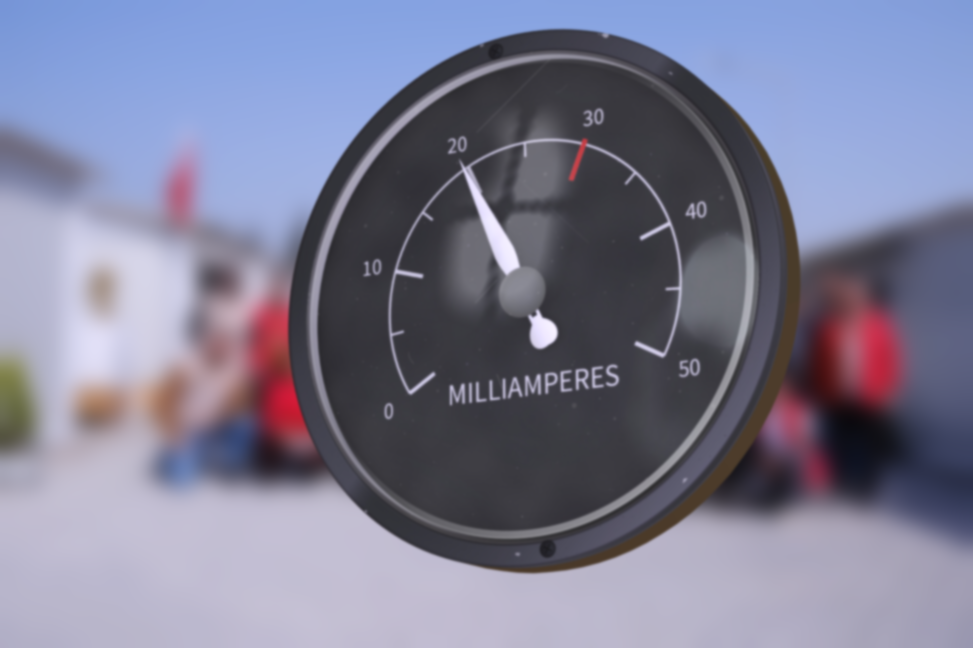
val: 20 mA
